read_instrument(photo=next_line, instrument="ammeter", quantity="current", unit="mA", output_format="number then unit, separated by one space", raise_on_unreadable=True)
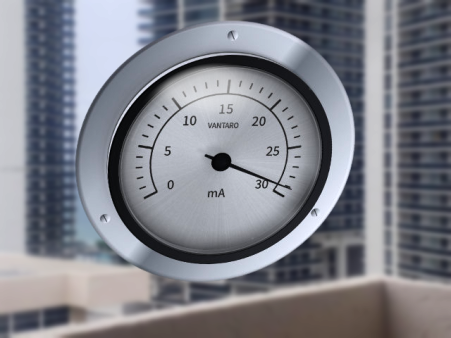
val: 29 mA
